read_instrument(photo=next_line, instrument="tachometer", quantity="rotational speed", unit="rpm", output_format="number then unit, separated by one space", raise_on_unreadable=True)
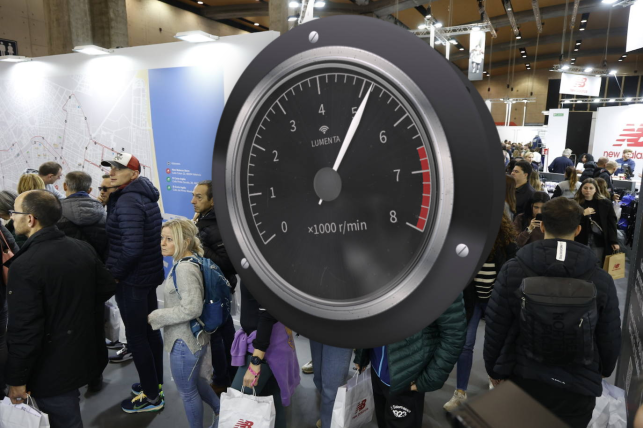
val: 5200 rpm
